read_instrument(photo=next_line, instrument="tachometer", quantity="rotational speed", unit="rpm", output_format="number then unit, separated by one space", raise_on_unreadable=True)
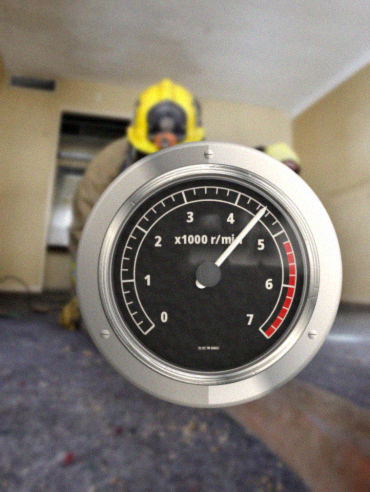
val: 4500 rpm
